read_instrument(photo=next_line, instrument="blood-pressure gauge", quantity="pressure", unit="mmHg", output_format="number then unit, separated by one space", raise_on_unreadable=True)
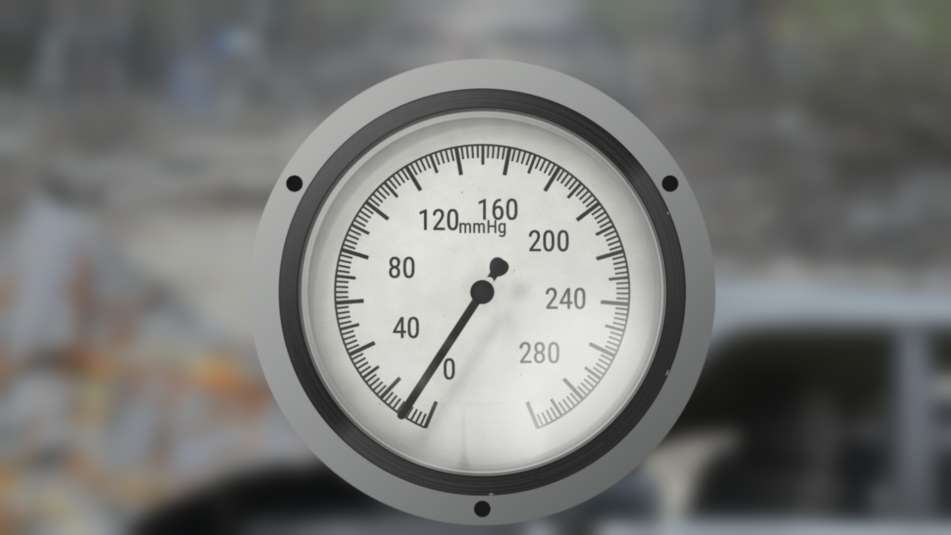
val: 10 mmHg
